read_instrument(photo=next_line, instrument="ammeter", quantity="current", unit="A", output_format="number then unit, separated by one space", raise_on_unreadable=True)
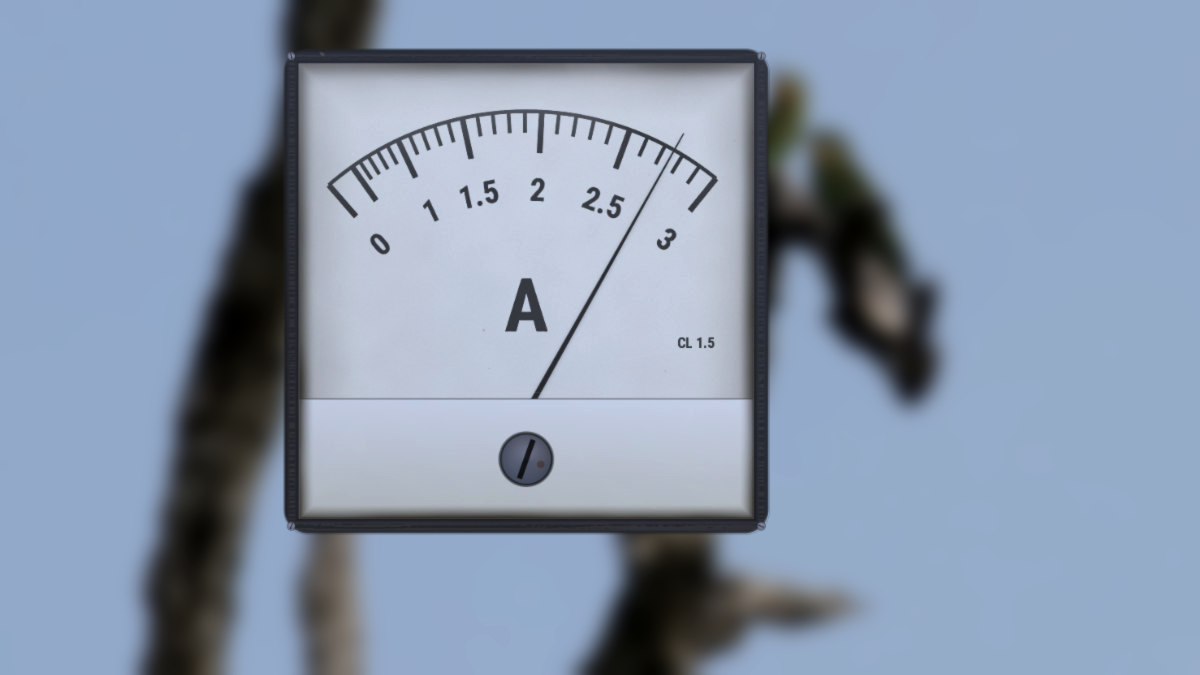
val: 2.75 A
